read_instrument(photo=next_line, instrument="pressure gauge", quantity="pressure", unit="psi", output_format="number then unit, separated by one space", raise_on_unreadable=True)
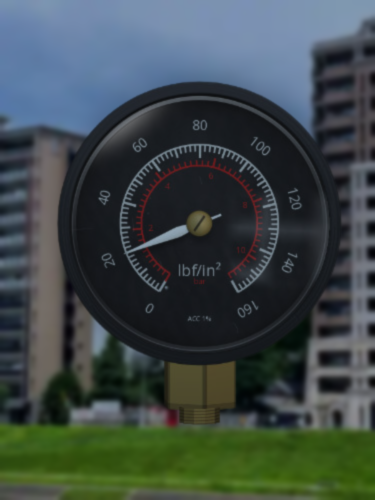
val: 20 psi
